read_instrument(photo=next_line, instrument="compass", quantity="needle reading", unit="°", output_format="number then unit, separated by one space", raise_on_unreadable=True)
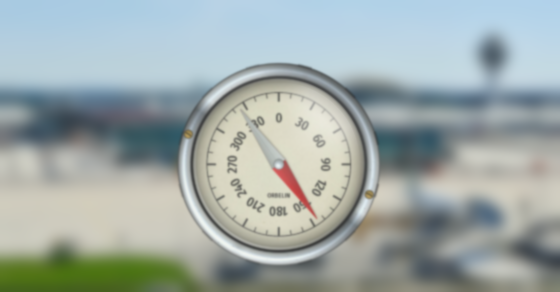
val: 145 °
